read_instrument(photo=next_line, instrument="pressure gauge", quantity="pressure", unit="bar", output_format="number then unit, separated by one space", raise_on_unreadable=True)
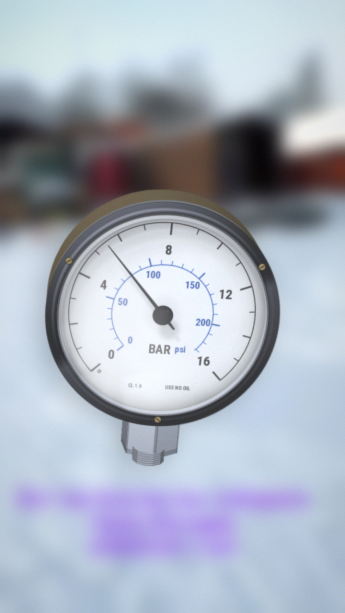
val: 5.5 bar
